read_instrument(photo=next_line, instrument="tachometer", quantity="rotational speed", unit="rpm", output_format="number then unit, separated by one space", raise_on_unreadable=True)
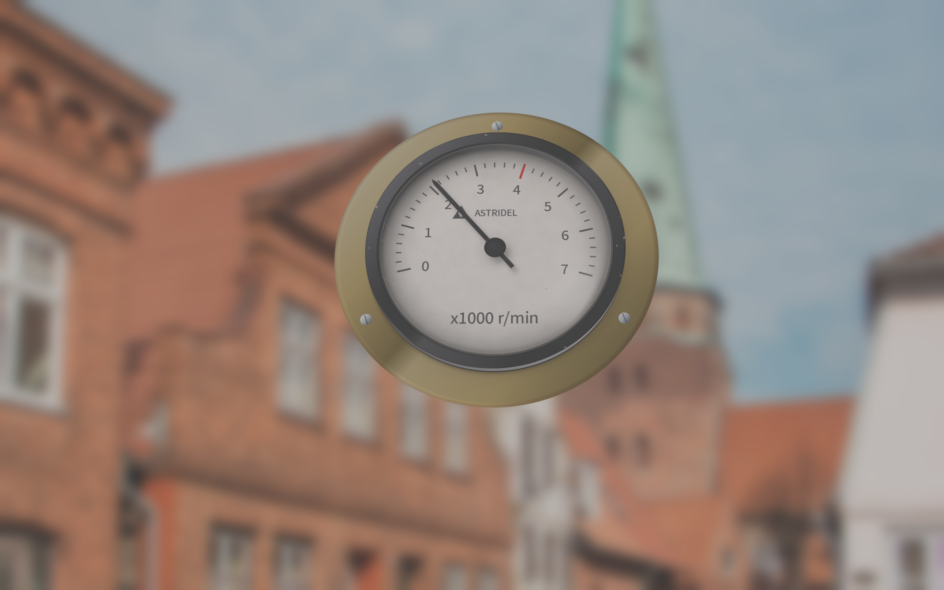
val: 2100 rpm
